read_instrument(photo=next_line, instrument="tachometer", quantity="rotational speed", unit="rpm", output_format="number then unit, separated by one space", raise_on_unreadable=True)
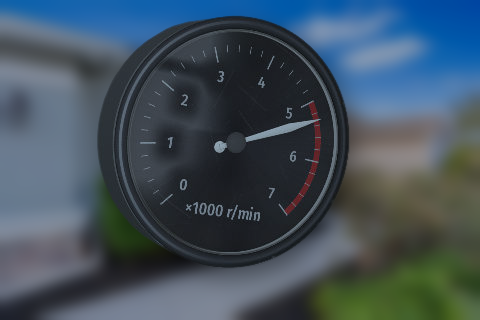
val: 5300 rpm
